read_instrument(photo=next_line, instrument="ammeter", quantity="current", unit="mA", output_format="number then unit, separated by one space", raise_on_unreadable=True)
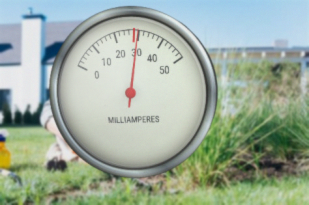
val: 30 mA
